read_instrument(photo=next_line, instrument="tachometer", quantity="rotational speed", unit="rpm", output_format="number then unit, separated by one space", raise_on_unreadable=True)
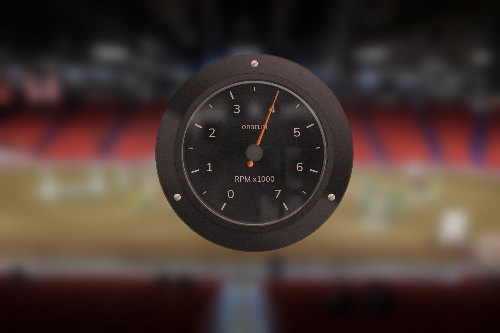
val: 4000 rpm
